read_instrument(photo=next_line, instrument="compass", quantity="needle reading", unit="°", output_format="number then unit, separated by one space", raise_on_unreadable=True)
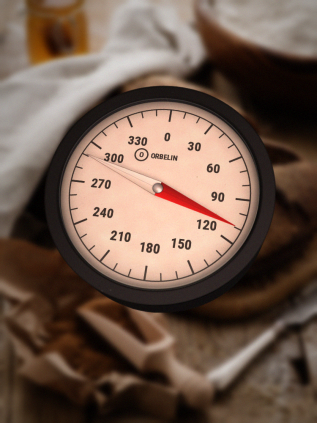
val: 110 °
